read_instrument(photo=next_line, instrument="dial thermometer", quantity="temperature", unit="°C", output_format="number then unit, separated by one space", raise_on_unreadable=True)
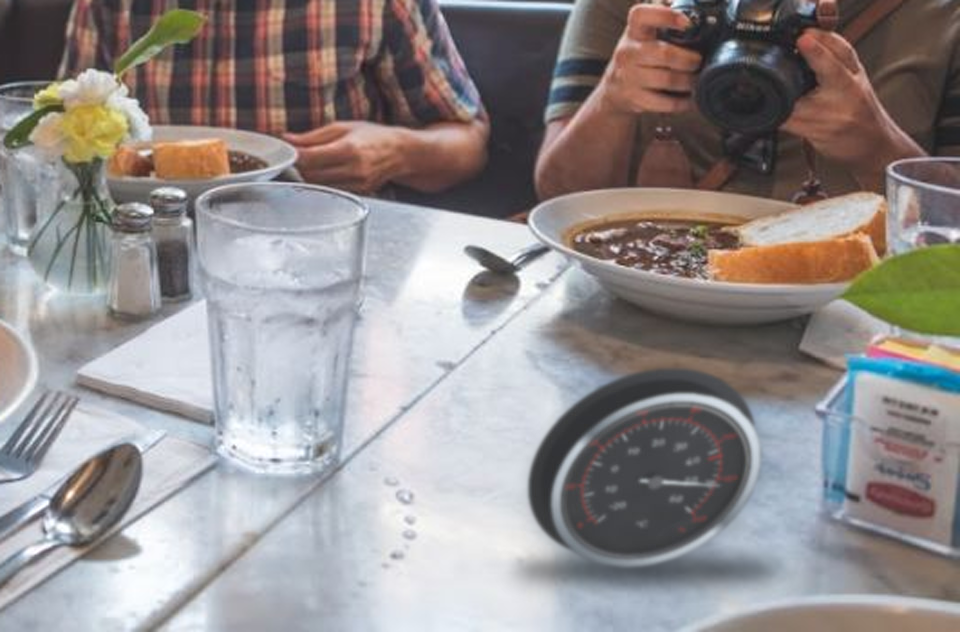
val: 50 °C
